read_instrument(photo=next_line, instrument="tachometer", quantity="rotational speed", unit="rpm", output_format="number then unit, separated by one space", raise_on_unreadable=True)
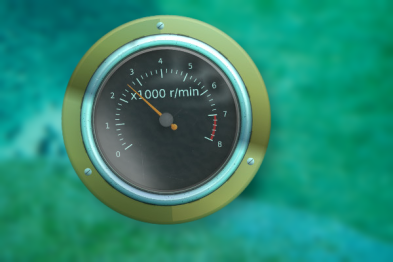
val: 2600 rpm
